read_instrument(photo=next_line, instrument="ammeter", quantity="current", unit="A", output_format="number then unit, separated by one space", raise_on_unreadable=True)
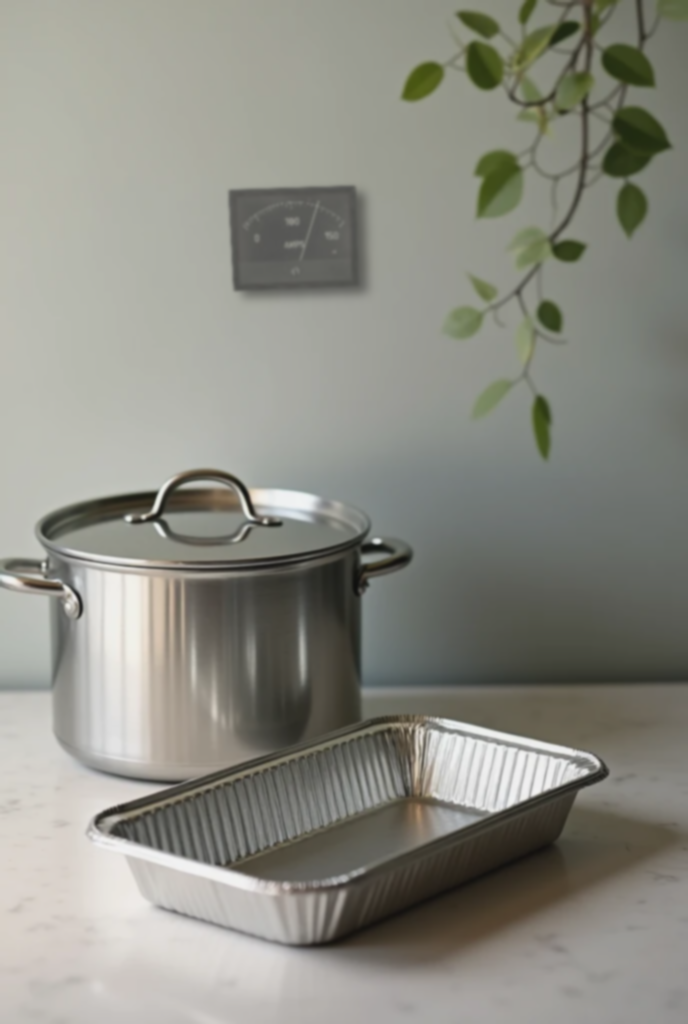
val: 125 A
